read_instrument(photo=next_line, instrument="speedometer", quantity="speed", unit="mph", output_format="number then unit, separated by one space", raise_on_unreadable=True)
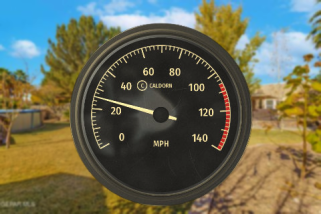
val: 26 mph
